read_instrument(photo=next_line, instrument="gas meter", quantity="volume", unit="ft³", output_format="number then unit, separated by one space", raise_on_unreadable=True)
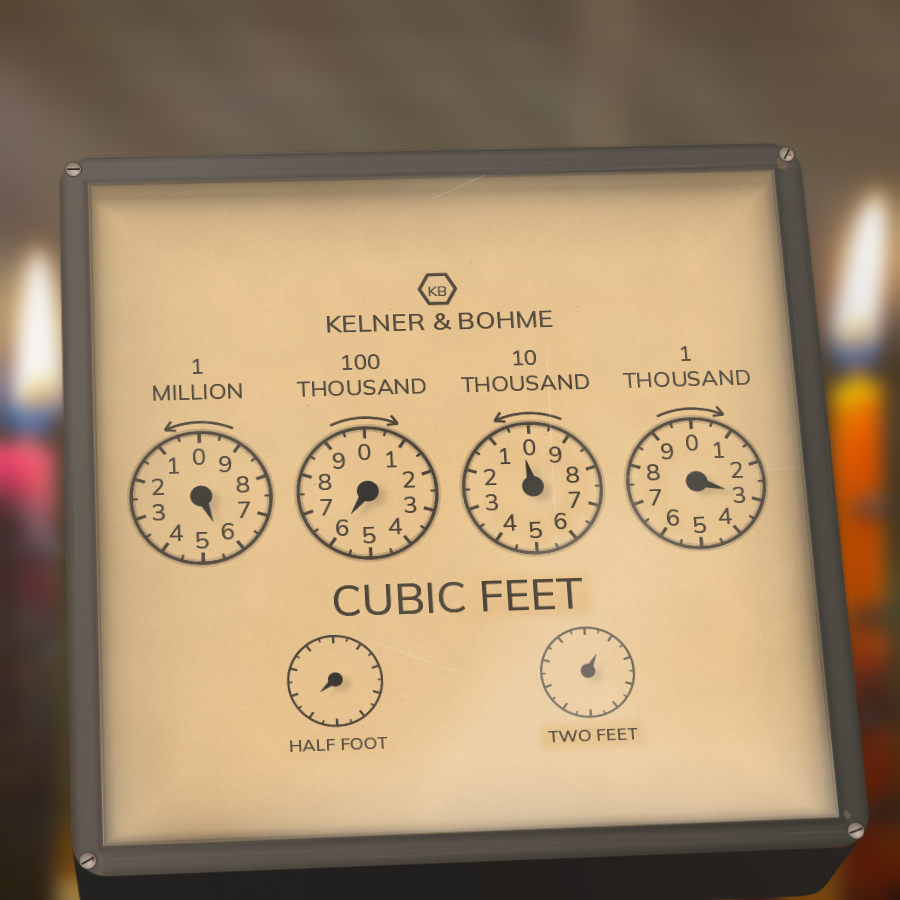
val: 560300 ft³
